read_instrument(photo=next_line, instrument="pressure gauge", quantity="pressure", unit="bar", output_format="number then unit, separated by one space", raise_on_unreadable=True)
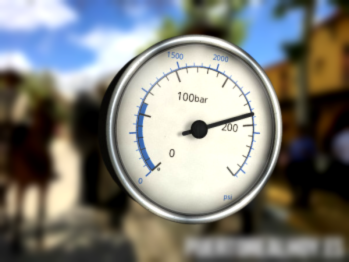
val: 190 bar
